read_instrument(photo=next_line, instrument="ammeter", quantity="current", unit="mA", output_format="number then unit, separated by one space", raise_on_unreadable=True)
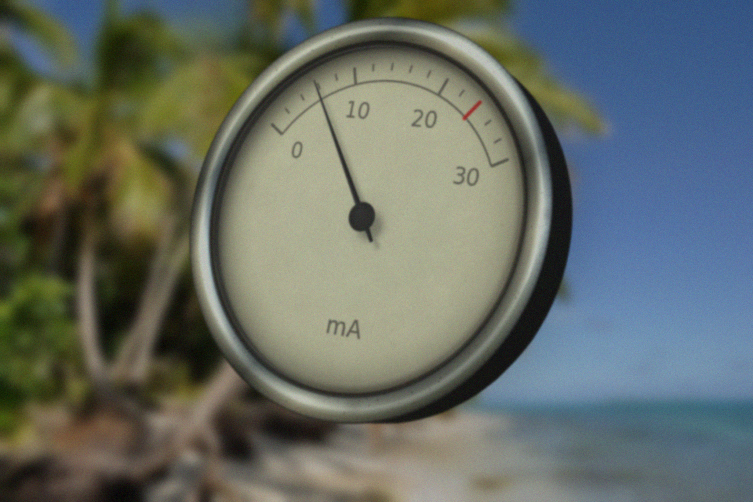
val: 6 mA
